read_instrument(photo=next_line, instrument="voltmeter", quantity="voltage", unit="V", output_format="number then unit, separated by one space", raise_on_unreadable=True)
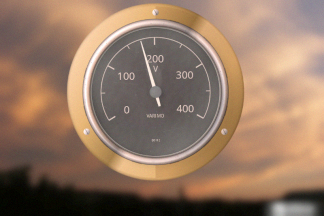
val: 175 V
